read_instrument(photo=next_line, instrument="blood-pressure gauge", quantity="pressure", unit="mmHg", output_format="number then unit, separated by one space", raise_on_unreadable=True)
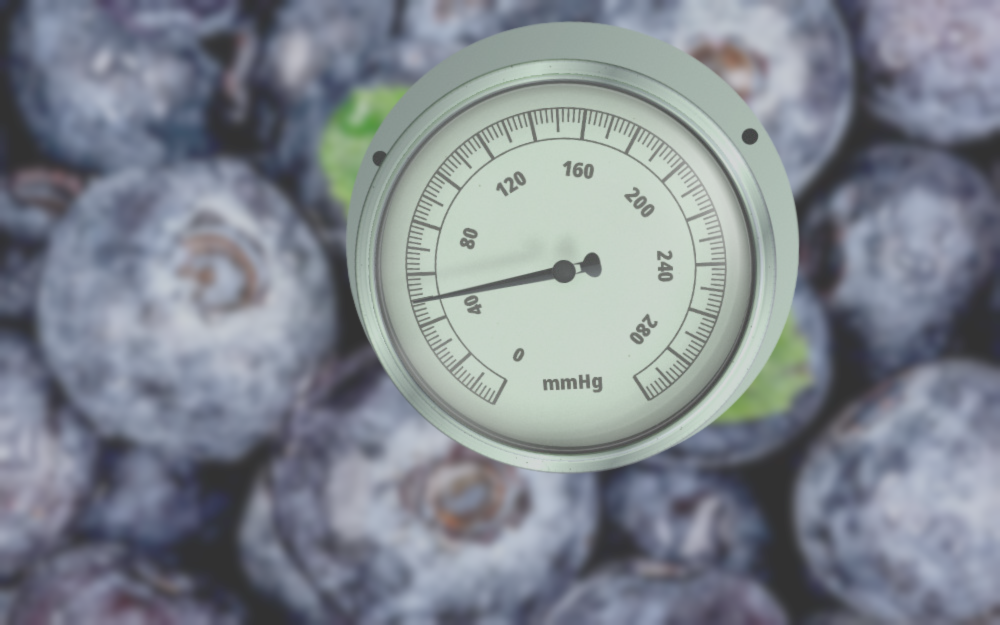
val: 50 mmHg
